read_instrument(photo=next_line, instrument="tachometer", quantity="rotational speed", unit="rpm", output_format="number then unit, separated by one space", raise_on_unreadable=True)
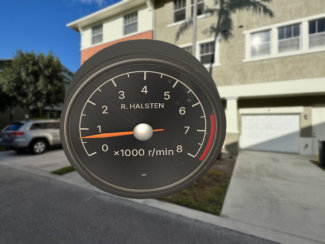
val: 750 rpm
